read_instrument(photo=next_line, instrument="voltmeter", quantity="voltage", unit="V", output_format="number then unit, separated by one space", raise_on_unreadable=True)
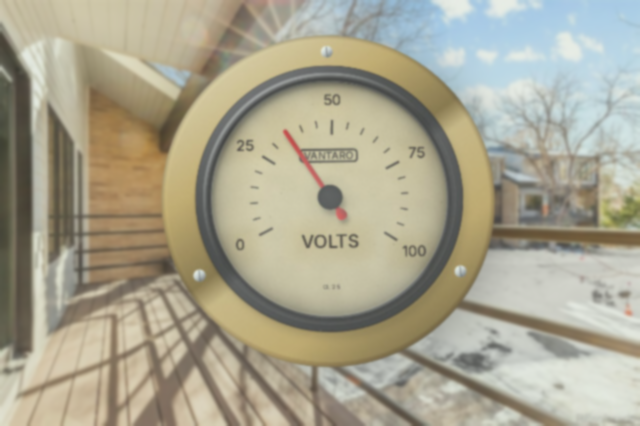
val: 35 V
